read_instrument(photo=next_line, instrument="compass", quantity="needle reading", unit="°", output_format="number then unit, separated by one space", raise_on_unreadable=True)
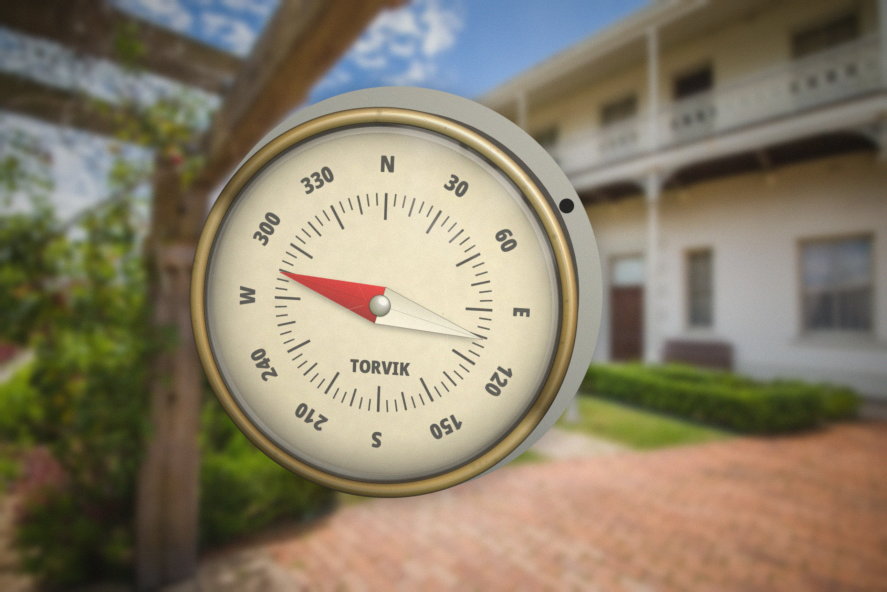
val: 285 °
